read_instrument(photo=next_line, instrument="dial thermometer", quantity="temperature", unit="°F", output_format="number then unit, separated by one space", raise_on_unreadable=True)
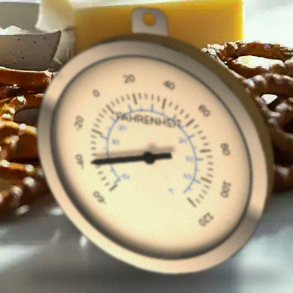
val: -40 °F
